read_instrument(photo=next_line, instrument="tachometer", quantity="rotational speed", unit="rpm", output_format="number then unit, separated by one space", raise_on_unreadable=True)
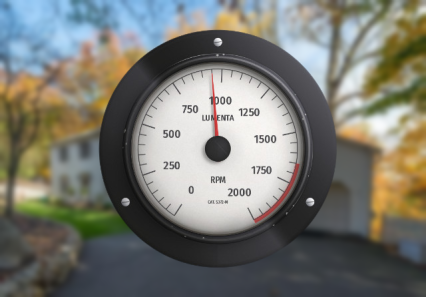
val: 950 rpm
